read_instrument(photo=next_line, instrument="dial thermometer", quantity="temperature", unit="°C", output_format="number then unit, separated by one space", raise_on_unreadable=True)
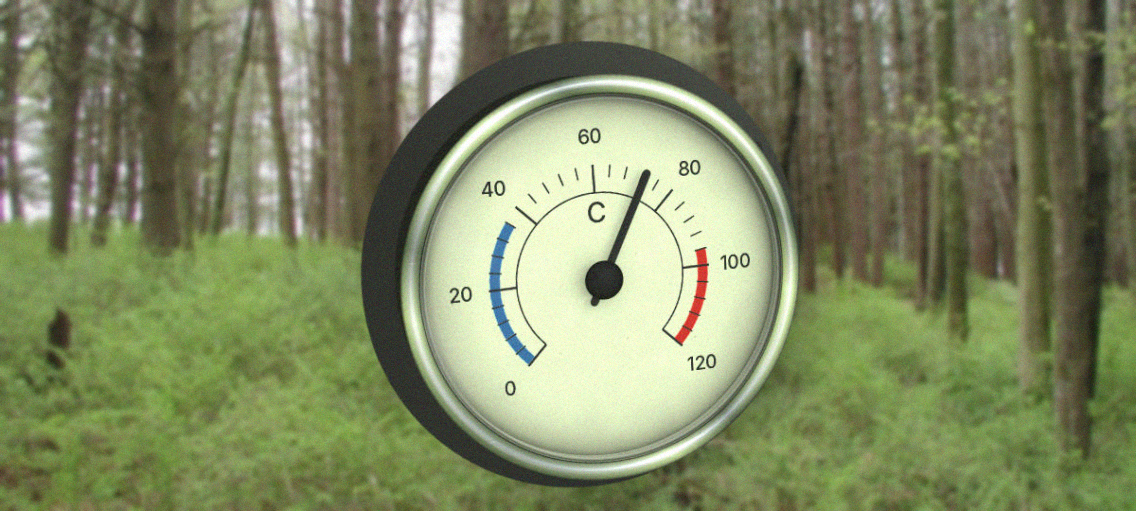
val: 72 °C
